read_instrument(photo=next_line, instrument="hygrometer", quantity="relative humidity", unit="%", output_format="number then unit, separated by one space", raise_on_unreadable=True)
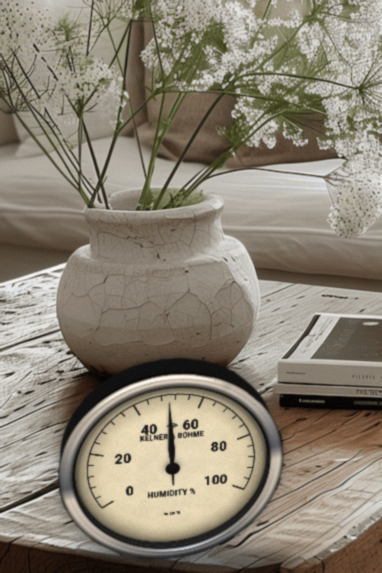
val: 50 %
